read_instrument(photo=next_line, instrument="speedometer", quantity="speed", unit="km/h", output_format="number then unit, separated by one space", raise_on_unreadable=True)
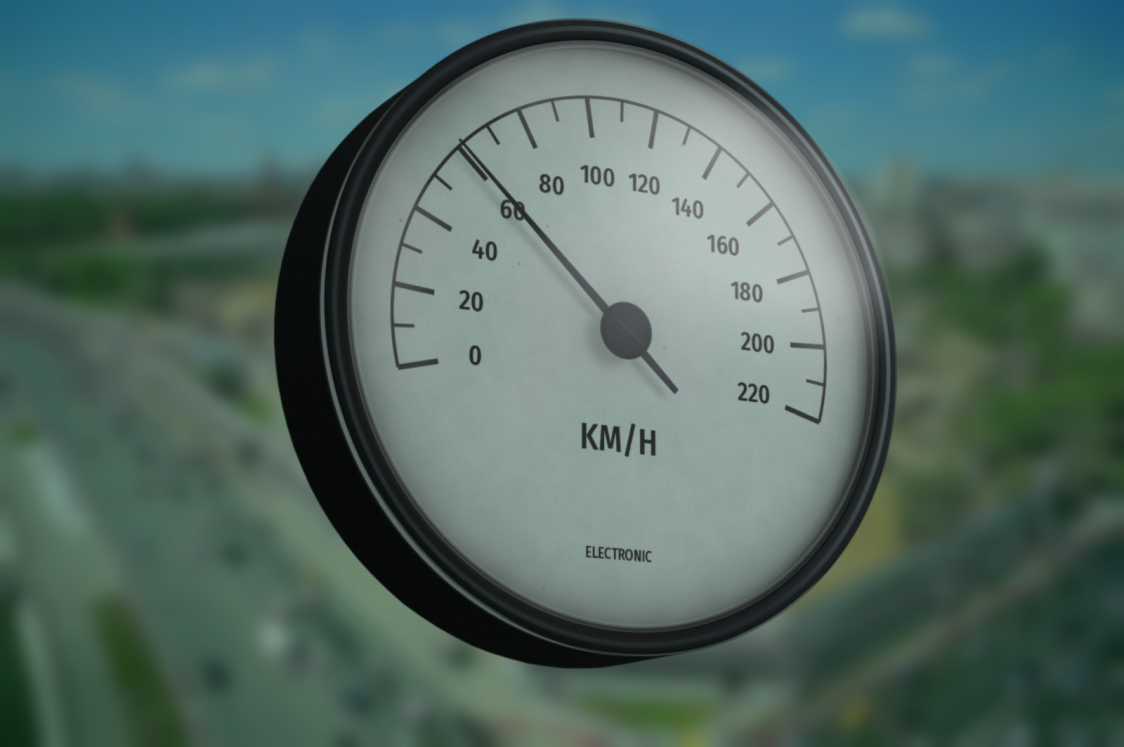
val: 60 km/h
